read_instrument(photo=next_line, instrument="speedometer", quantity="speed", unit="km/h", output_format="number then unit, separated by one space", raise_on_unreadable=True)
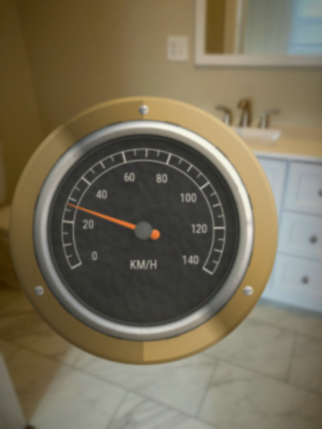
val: 27.5 km/h
